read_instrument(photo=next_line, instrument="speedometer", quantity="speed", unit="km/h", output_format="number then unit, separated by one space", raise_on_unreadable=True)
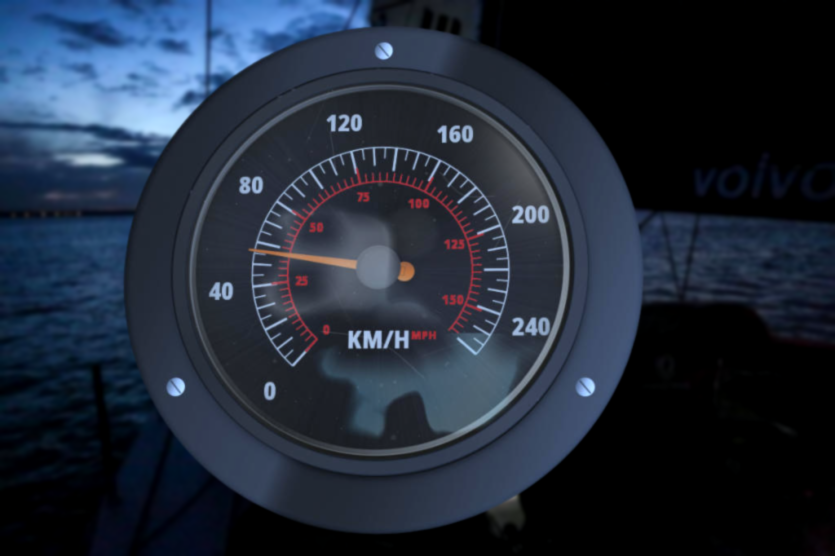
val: 55 km/h
